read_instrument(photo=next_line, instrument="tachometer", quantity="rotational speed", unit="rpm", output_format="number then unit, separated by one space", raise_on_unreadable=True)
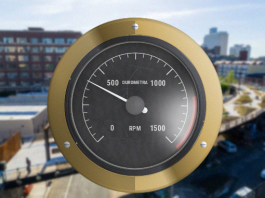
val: 400 rpm
